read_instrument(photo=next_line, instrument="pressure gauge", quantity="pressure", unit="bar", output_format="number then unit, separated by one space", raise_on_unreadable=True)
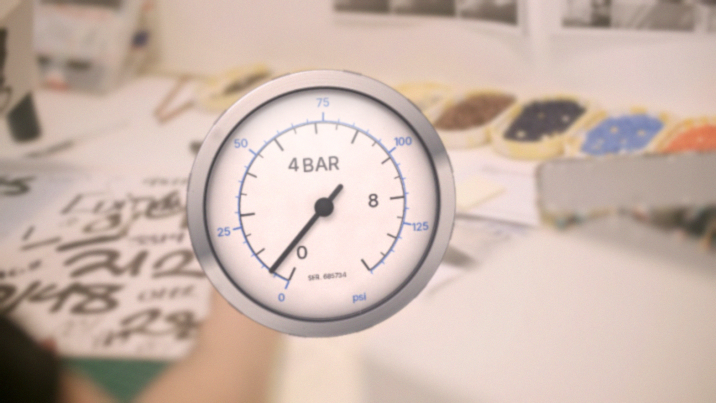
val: 0.5 bar
